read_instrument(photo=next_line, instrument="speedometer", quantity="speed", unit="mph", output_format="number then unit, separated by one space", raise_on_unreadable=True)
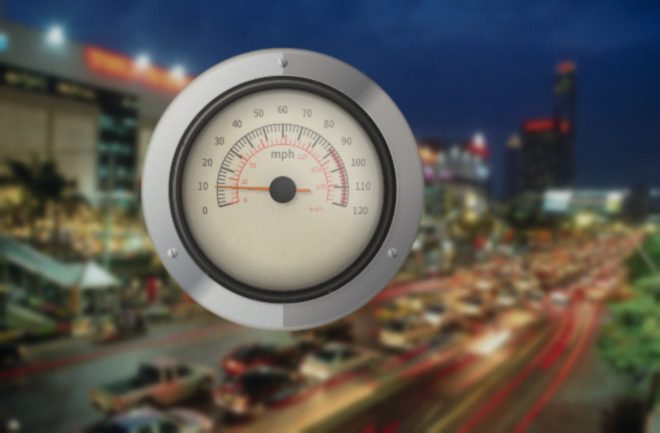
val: 10 mph
